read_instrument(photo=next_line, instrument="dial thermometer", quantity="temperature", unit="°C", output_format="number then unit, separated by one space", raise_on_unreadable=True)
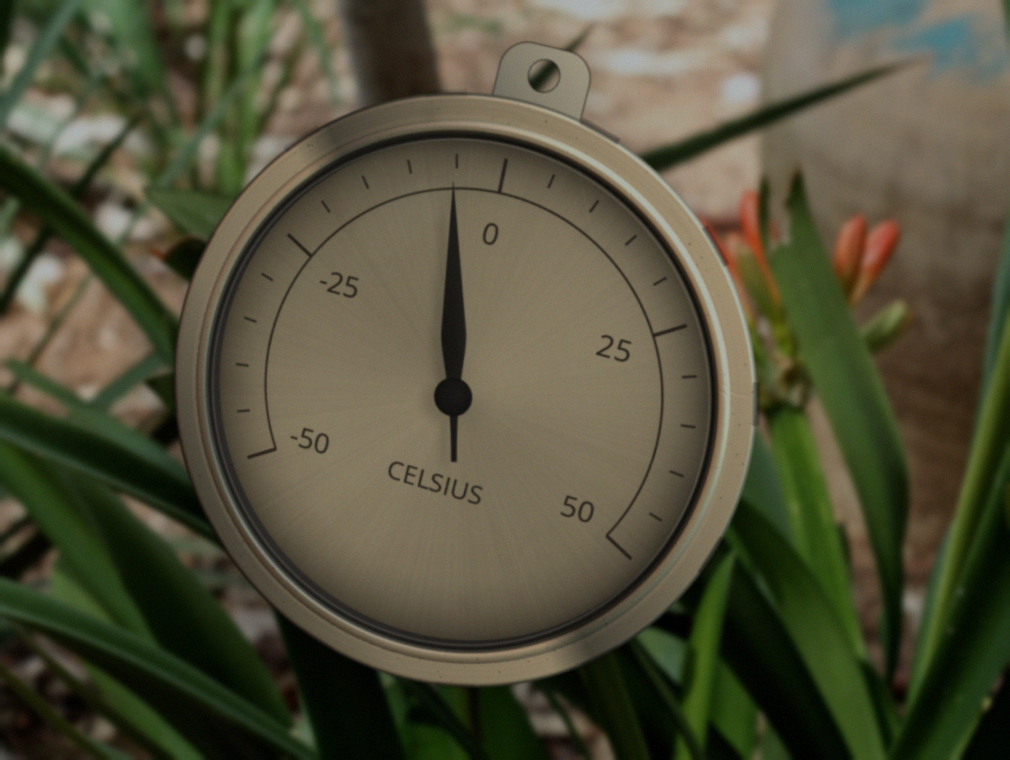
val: -5 °C
